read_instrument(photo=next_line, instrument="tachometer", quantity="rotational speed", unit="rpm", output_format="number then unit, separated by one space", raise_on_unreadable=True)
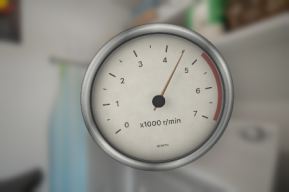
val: 4500 rpm
